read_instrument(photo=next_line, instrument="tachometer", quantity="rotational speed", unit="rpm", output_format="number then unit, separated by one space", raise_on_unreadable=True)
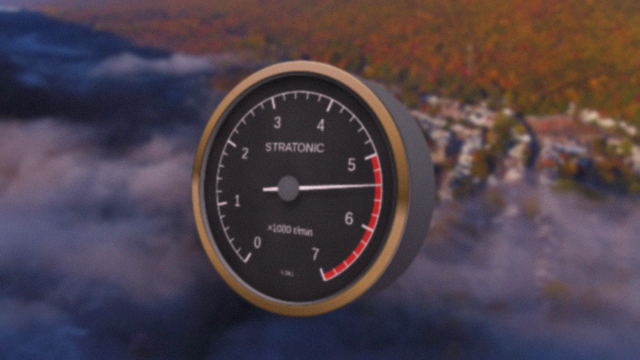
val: 5400 rpm
